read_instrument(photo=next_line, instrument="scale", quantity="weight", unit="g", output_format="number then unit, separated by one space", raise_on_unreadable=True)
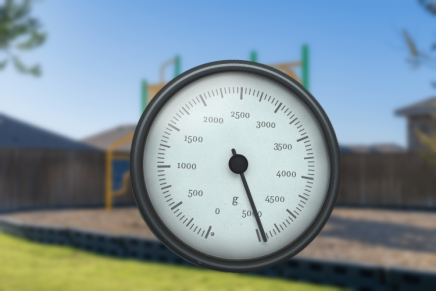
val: 4950 g
